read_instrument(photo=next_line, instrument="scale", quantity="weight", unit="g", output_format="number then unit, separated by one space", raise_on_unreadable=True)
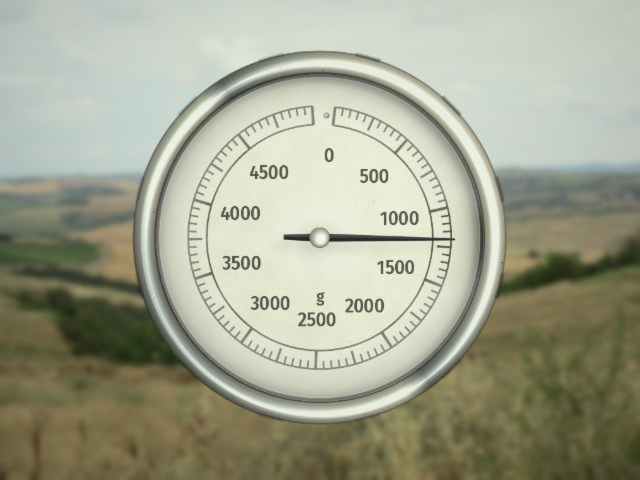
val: 1200 g
